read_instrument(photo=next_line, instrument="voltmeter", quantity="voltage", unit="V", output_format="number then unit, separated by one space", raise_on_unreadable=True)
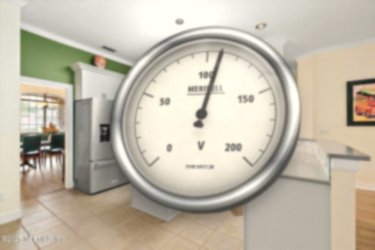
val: 110 V
